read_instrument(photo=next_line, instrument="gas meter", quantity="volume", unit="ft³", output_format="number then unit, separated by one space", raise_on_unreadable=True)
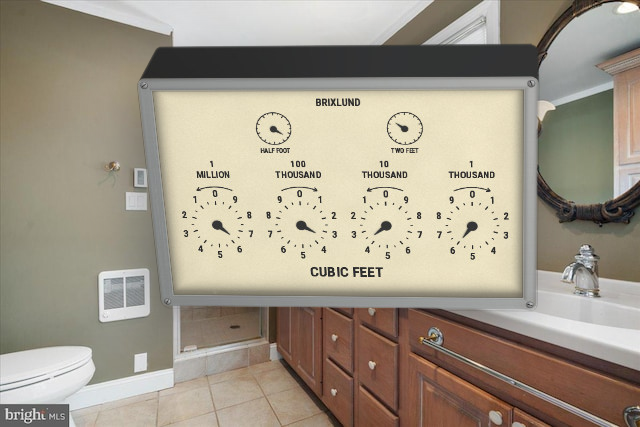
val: 633600 ft³
